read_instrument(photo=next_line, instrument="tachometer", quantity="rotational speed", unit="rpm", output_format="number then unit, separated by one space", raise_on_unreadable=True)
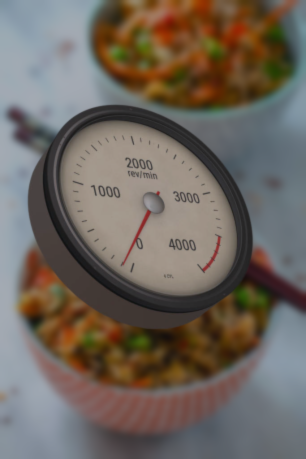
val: 100 rpm
